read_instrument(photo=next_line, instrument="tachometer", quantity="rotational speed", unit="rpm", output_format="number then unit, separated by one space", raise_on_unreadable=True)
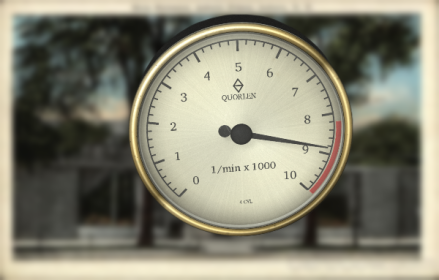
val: 8800 rpm
